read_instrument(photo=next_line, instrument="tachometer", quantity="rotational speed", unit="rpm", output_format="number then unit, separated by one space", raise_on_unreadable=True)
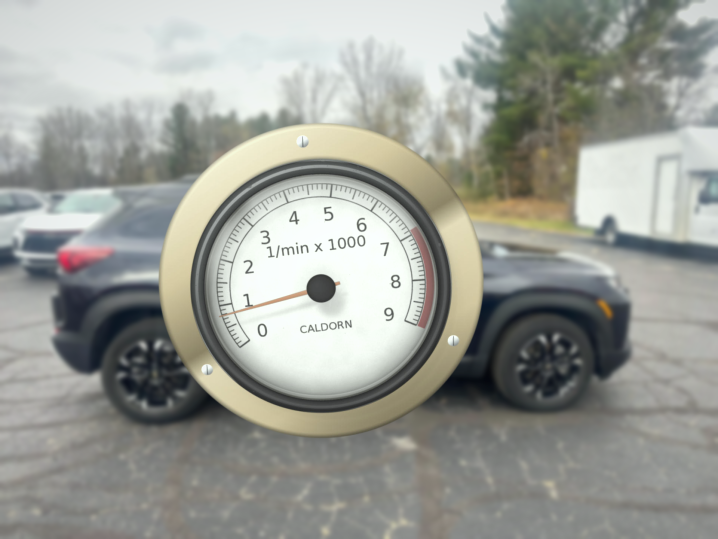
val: 800 rpm
